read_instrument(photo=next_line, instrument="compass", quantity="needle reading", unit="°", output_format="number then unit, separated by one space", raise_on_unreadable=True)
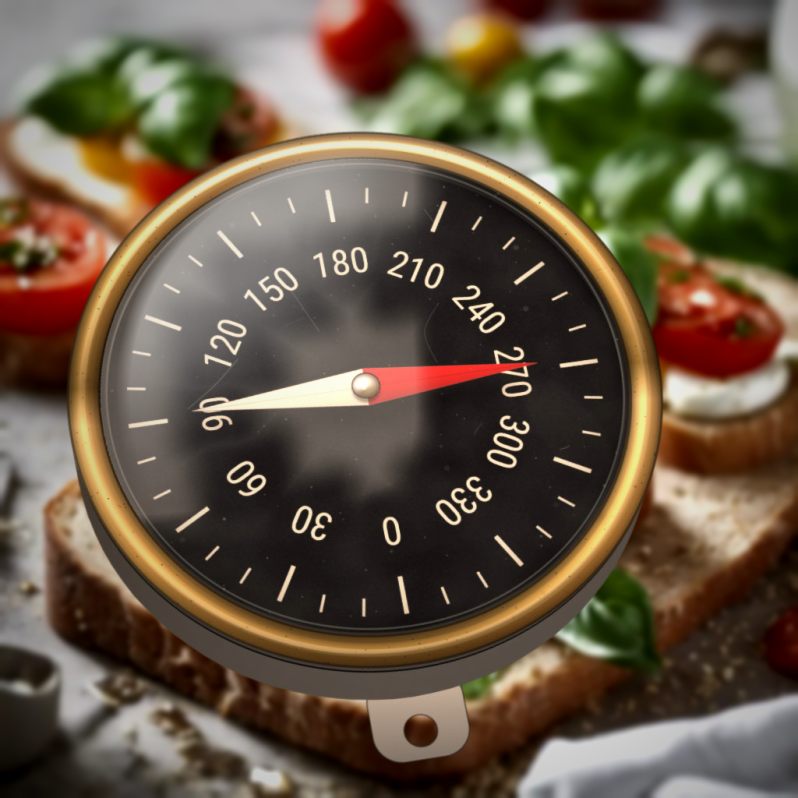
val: 270 °
